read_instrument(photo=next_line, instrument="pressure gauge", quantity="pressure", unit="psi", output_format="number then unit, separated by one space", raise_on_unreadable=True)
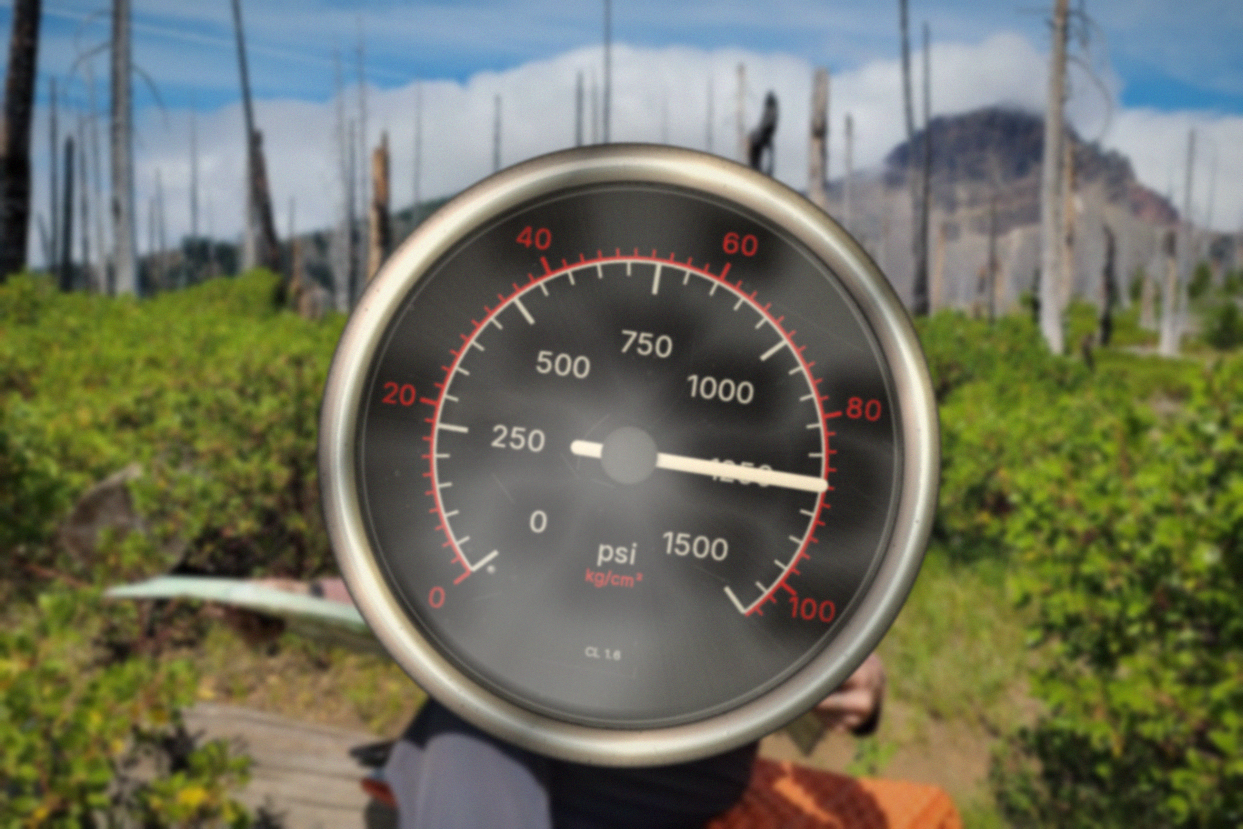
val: 1250 psi
